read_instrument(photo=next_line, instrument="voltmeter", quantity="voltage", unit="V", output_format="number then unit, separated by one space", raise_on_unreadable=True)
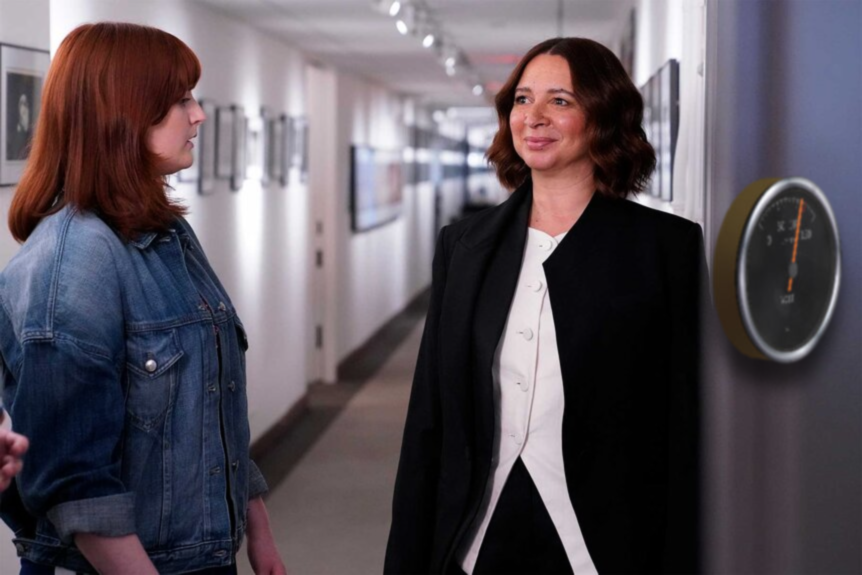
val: 100 V
